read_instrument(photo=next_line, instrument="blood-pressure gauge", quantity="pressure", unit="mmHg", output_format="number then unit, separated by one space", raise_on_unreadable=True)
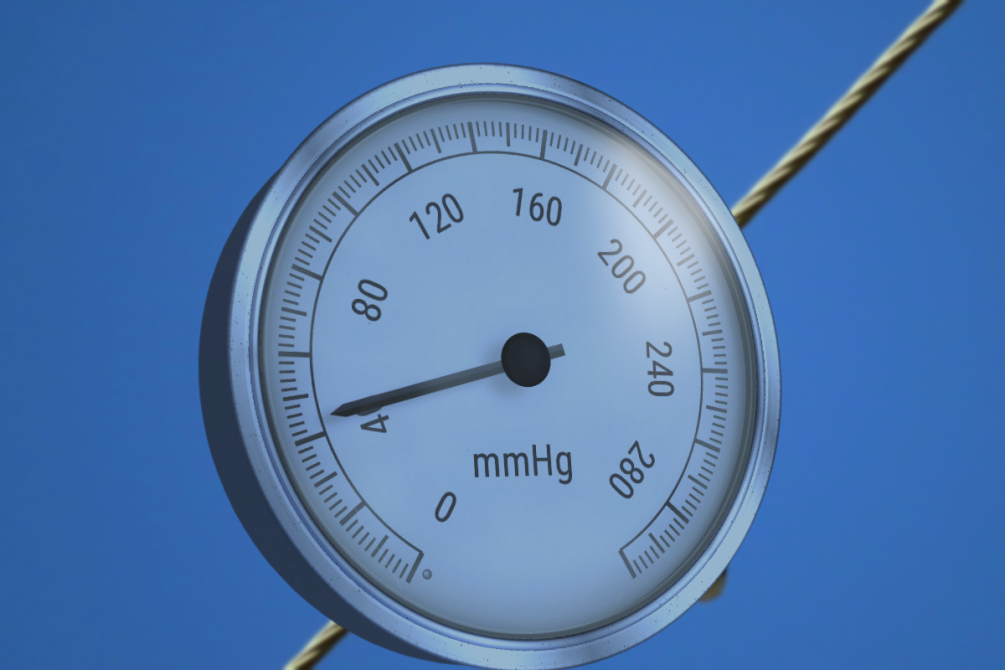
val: 44 mmHg
